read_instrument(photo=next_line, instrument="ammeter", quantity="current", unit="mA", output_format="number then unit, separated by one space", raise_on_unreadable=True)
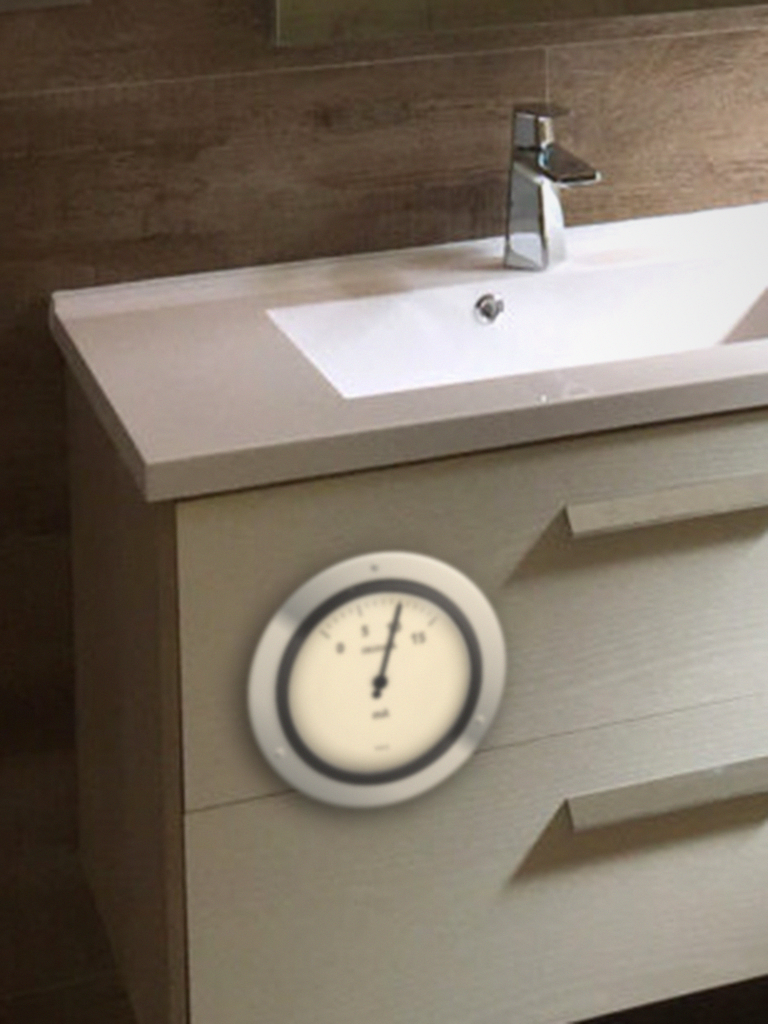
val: 10 mA
